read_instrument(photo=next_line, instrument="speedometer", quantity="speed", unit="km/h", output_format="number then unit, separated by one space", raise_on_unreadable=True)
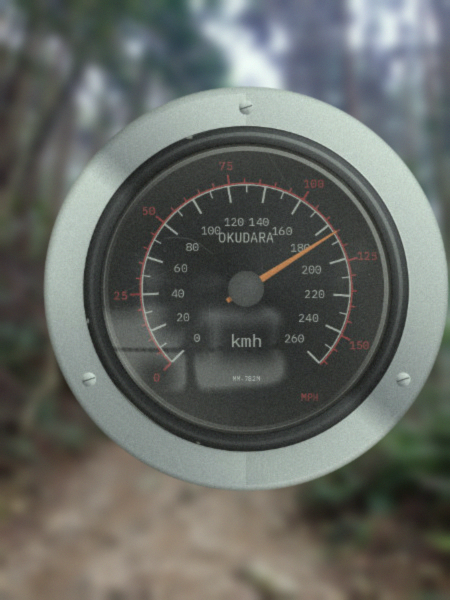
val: 185 km/h
